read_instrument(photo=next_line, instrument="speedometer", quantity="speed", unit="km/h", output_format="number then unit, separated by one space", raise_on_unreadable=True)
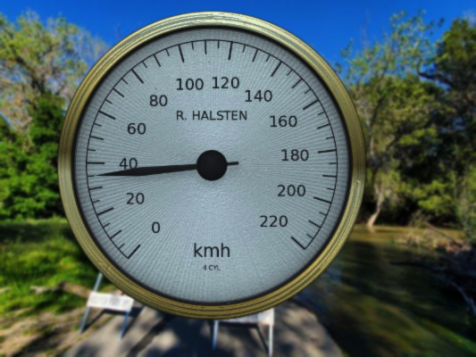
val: 35 km/h
